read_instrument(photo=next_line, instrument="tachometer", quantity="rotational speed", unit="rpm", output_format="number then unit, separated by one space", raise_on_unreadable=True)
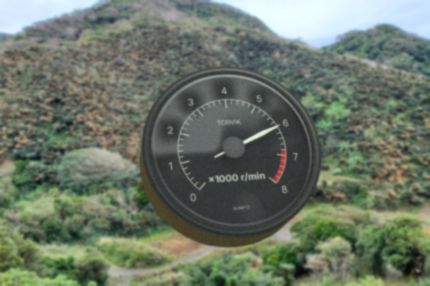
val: 6000 rpm
